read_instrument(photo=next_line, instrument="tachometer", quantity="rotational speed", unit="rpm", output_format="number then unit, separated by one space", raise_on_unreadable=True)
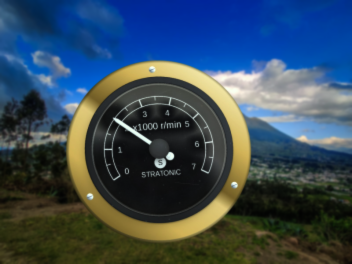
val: 2000 rpm
